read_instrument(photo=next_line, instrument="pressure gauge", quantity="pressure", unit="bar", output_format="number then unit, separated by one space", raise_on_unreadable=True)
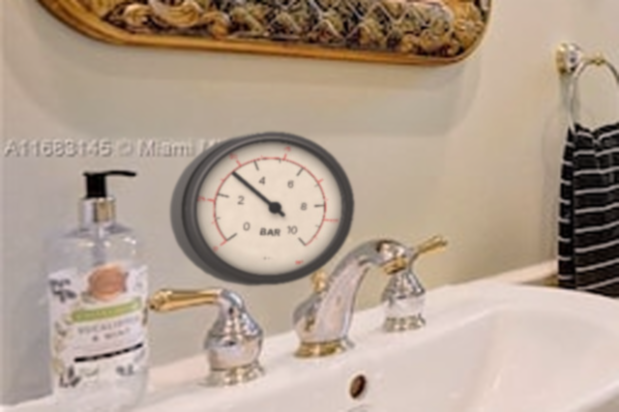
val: 3 bar
